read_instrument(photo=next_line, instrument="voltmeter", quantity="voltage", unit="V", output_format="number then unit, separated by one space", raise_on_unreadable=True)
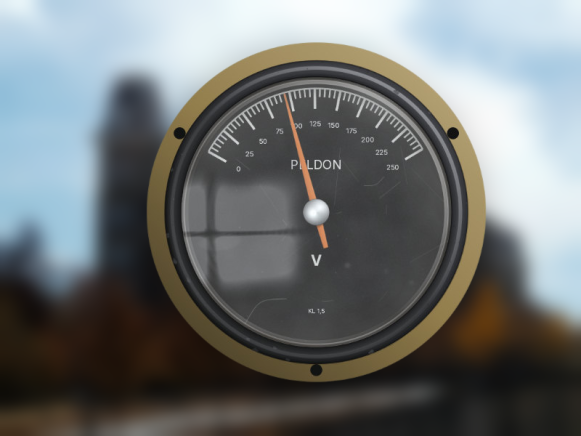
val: 95 V
